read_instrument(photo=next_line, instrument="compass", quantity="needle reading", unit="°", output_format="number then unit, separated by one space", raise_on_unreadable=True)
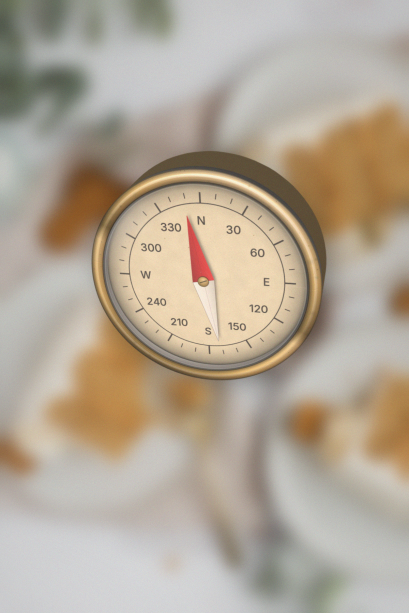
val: 350 °
